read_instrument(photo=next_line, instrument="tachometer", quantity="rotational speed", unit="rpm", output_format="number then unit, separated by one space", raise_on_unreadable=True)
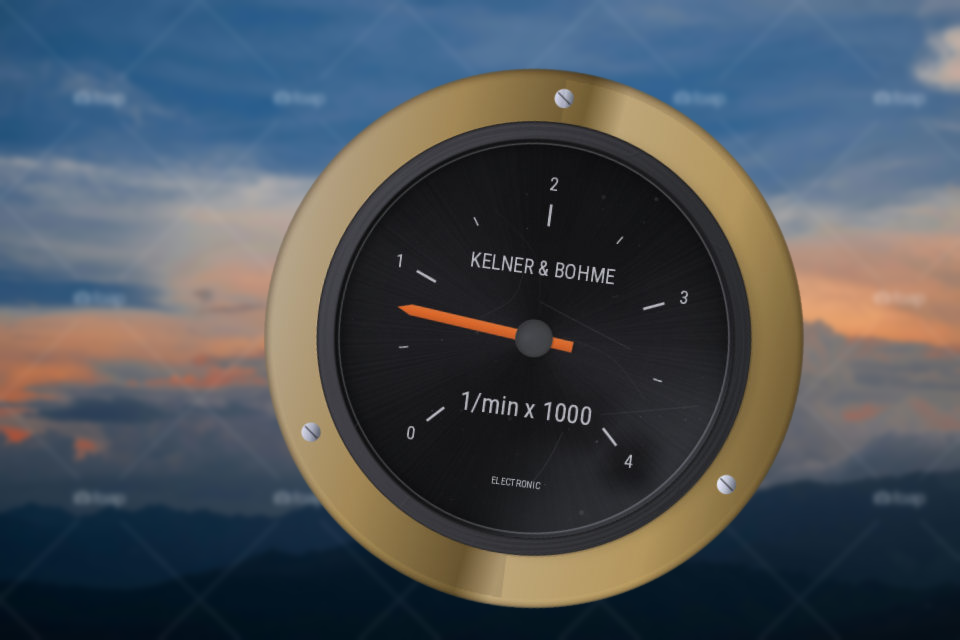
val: 750 rpm
